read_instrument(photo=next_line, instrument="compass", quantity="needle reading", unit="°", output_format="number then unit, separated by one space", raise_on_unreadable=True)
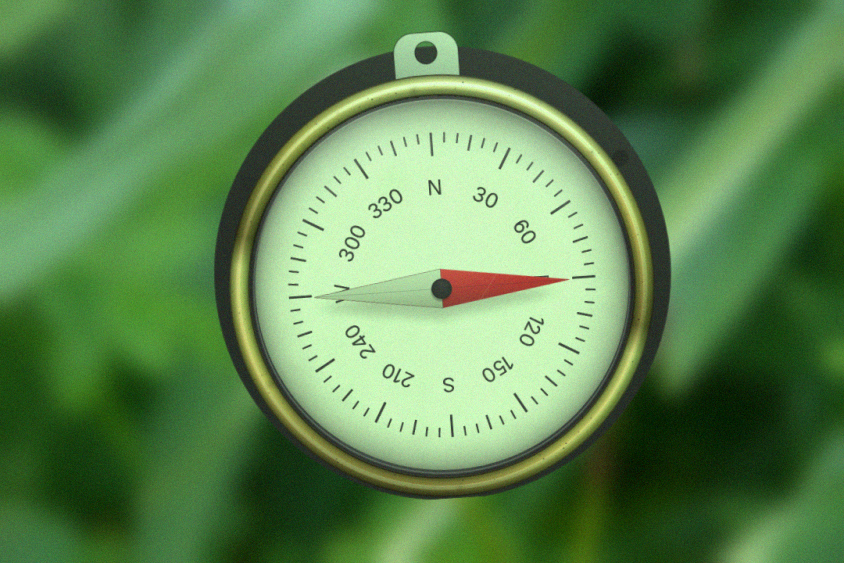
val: 90 °
